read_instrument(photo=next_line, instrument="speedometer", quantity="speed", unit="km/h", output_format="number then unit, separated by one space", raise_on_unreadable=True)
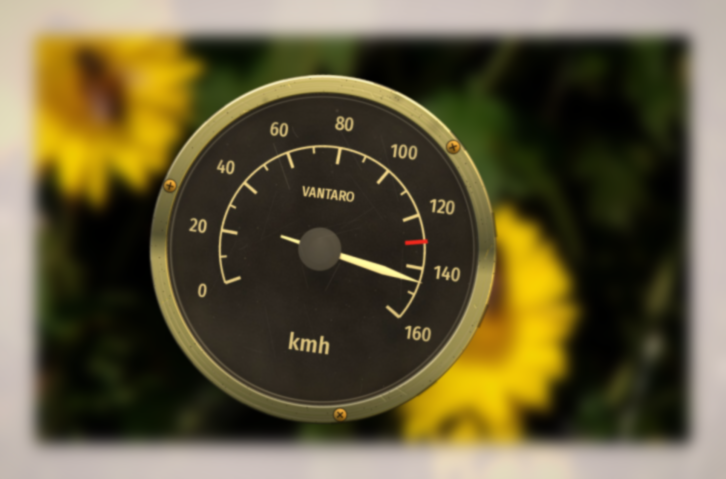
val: 145 km/h
